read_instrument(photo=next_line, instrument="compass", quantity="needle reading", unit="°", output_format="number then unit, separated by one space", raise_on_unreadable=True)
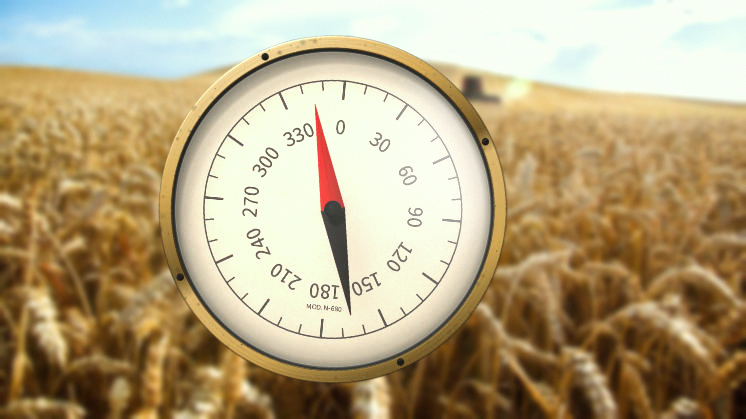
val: 345 °
